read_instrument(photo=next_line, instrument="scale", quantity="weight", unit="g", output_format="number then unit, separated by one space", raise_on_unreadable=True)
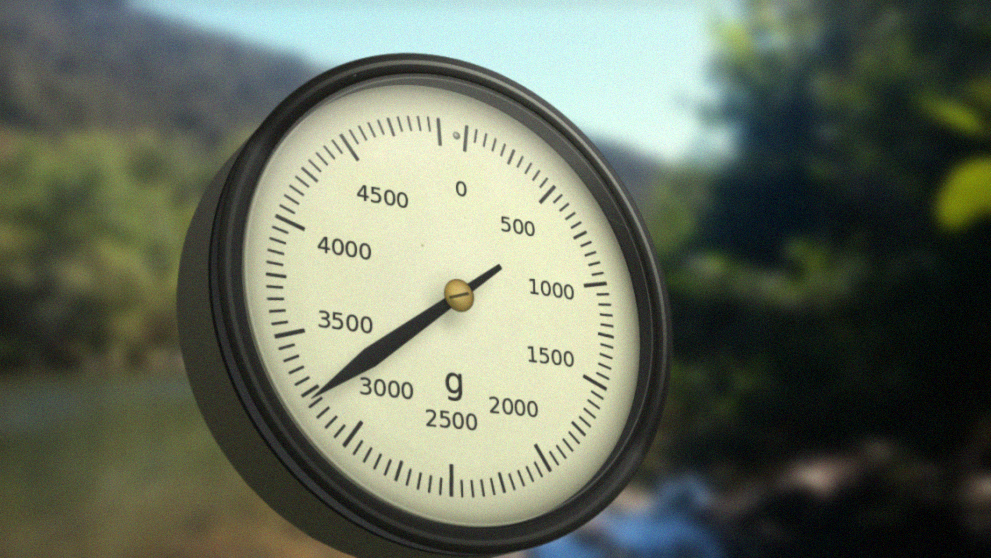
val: 3225 g
